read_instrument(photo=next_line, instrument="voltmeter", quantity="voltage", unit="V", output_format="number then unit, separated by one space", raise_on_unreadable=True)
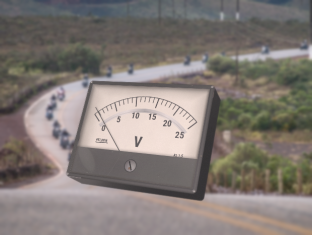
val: 1 V
